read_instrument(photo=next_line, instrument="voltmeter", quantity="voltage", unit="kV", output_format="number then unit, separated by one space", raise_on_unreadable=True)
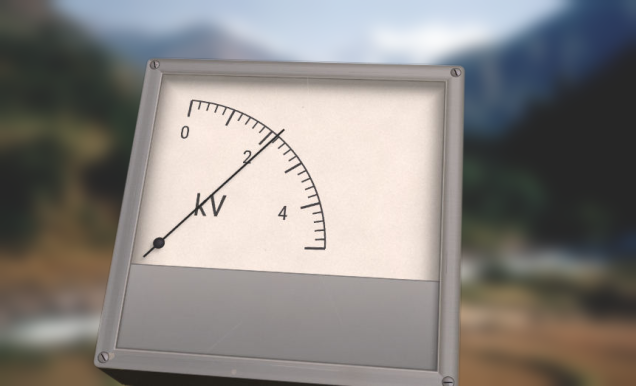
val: 2.2 kV
